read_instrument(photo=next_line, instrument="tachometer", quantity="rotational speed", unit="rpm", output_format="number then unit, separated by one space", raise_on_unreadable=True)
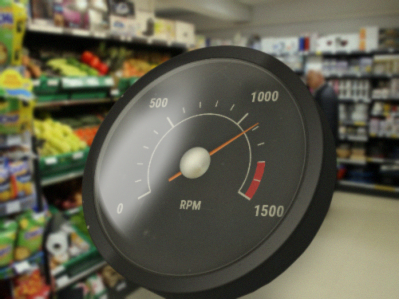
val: 1100 rpm
